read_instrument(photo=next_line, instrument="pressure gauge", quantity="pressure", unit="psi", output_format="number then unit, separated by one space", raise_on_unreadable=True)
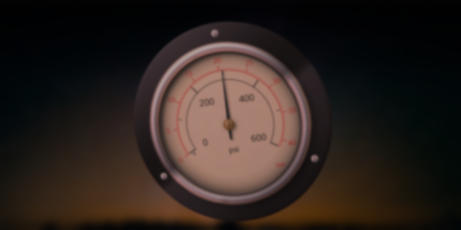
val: 300 psi
